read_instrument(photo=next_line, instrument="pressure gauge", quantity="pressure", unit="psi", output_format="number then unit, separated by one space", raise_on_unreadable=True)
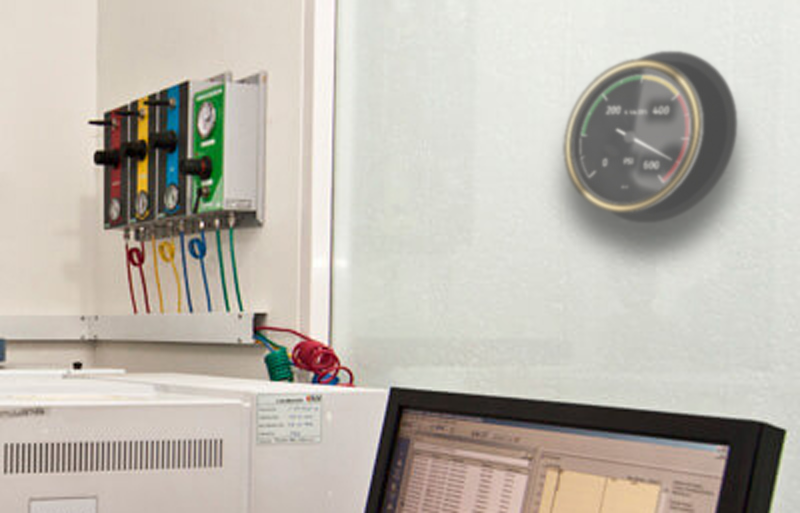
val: 550 psi
